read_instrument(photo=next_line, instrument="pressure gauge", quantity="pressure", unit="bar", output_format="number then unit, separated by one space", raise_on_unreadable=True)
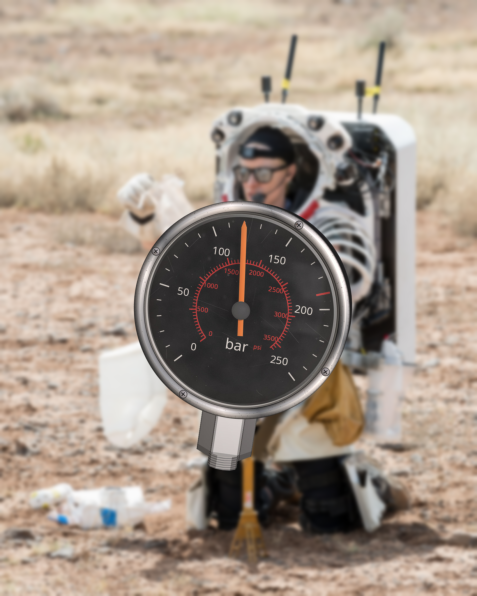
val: 120 bar
